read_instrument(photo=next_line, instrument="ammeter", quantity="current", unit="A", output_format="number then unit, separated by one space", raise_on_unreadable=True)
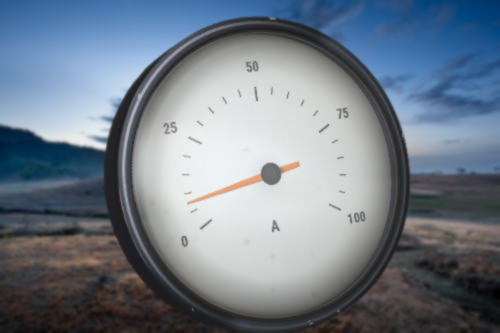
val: 7.5 A
